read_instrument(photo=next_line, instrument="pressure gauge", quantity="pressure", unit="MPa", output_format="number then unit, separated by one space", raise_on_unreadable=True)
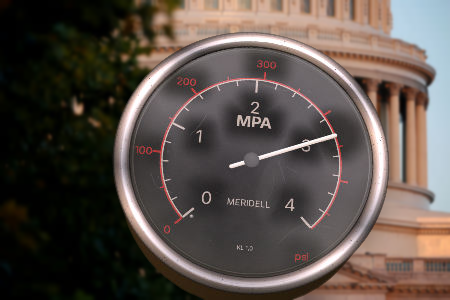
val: 3 MPa
